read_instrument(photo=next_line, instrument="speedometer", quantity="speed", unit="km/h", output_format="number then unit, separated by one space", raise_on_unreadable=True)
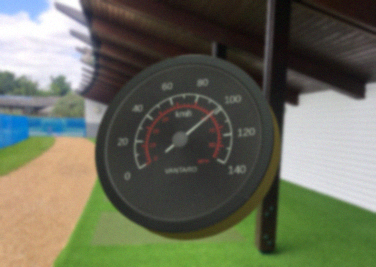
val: 100 km/h
